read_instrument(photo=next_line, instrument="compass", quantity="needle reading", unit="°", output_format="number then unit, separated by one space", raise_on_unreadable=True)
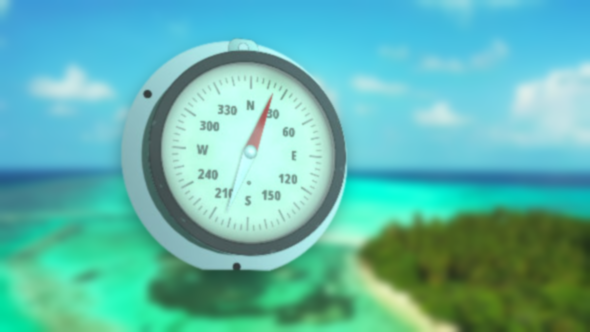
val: 20 °
